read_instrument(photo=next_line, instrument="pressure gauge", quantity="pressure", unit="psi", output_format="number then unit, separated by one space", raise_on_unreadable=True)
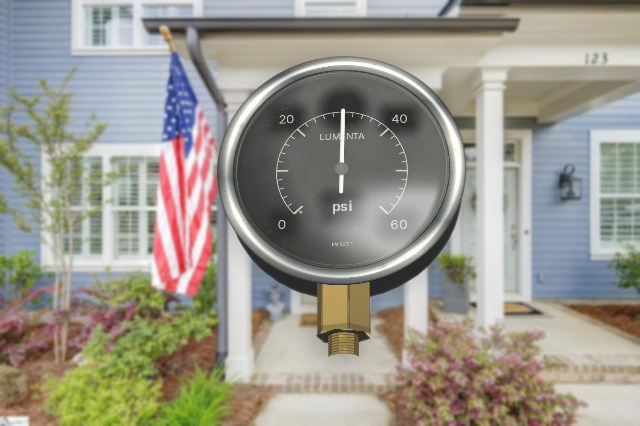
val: 30 psi
